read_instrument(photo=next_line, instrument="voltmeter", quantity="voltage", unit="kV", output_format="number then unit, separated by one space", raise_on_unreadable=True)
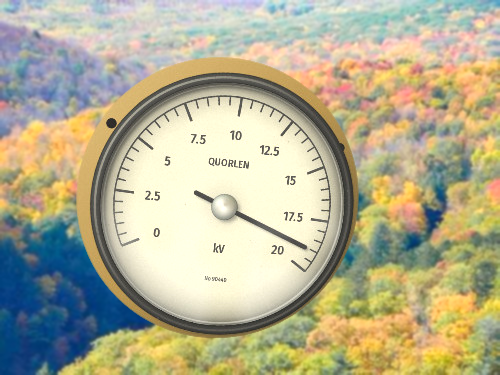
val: 19 kV
